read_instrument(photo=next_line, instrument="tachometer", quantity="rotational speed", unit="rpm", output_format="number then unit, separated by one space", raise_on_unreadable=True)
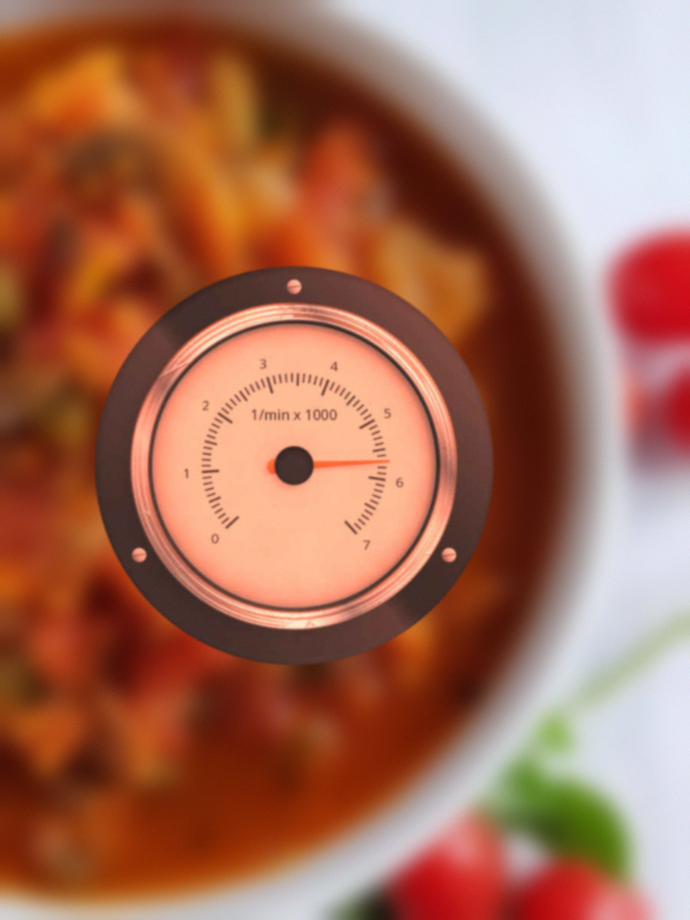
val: 5700 rpm
